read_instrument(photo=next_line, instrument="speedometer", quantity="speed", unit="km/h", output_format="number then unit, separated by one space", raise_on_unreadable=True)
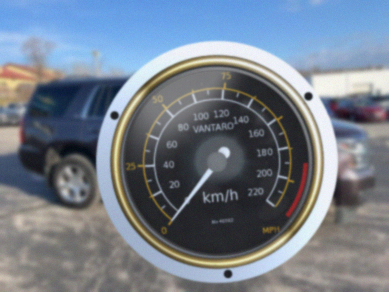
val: 0 km/h
